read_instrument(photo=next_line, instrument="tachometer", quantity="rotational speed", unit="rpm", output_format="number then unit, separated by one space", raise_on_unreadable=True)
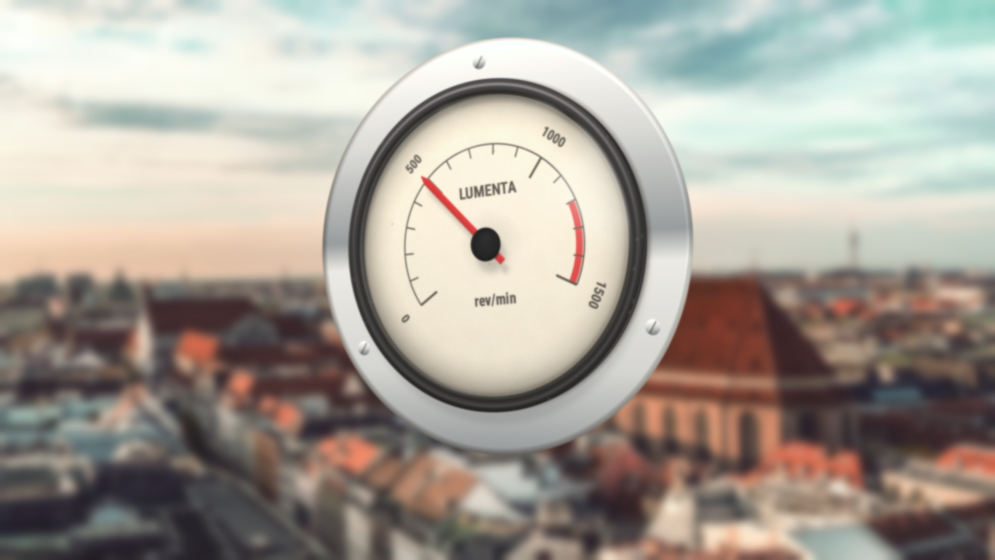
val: 500 rpm
